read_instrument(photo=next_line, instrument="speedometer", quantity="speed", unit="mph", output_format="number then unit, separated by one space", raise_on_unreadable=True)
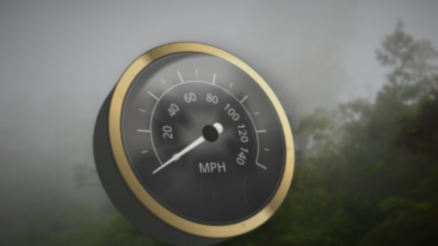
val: 0 mph
